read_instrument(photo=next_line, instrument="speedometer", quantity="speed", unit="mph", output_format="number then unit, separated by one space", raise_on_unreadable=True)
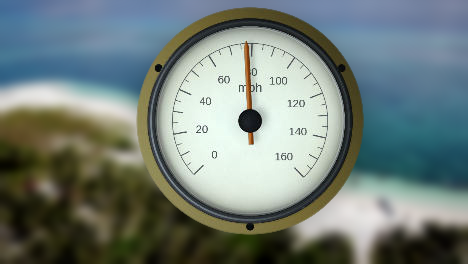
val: 77.5 mph
